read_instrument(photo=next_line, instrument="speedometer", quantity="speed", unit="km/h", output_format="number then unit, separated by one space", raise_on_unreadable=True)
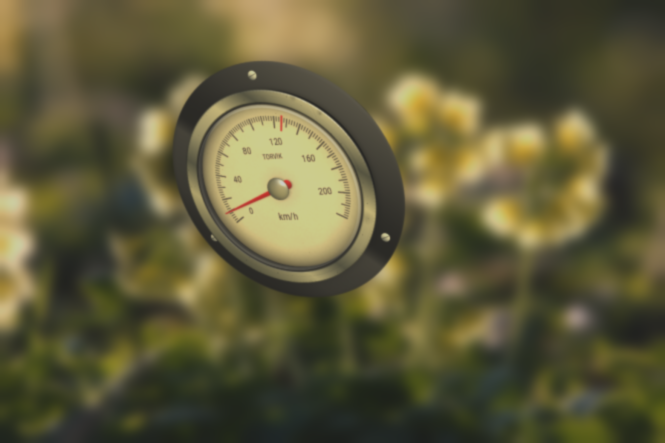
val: 10 km/h
